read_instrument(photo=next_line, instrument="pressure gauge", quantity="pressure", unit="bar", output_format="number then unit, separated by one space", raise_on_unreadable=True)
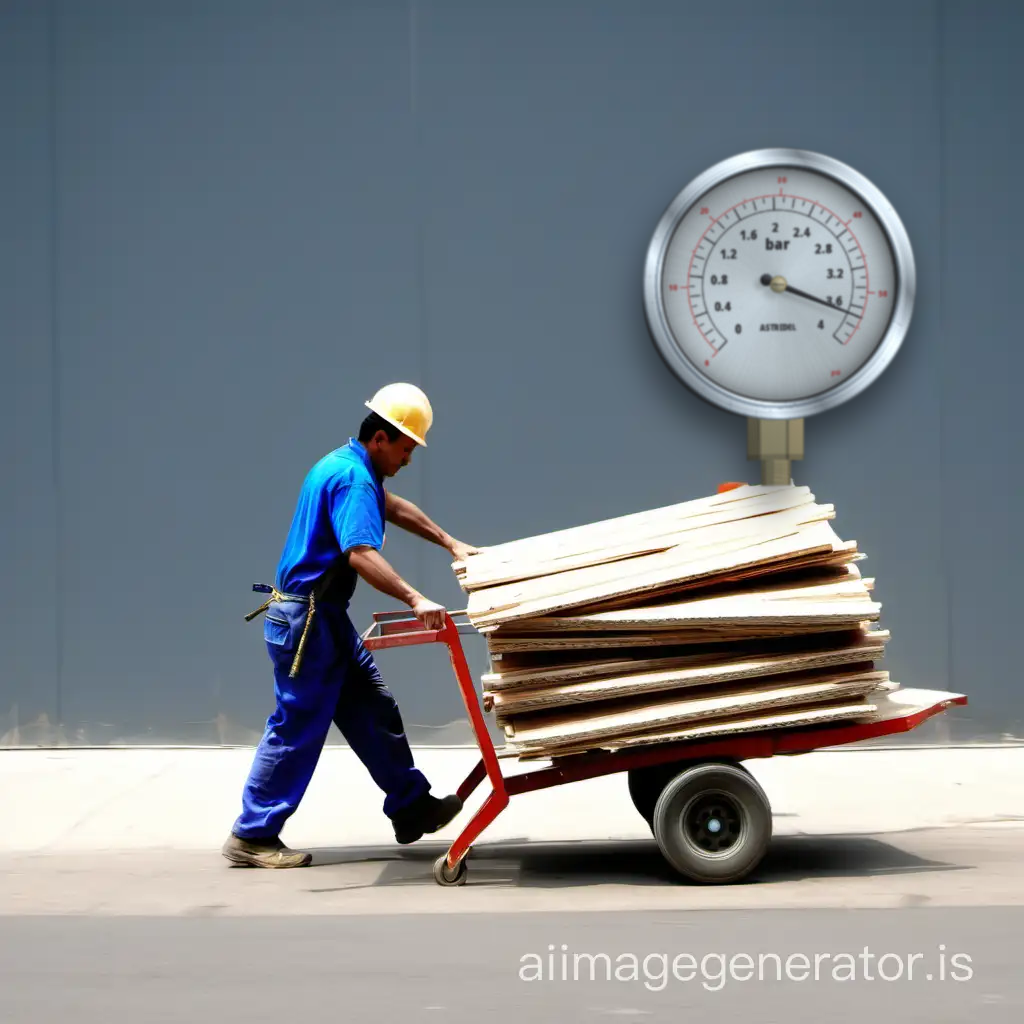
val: 3.7 bar
